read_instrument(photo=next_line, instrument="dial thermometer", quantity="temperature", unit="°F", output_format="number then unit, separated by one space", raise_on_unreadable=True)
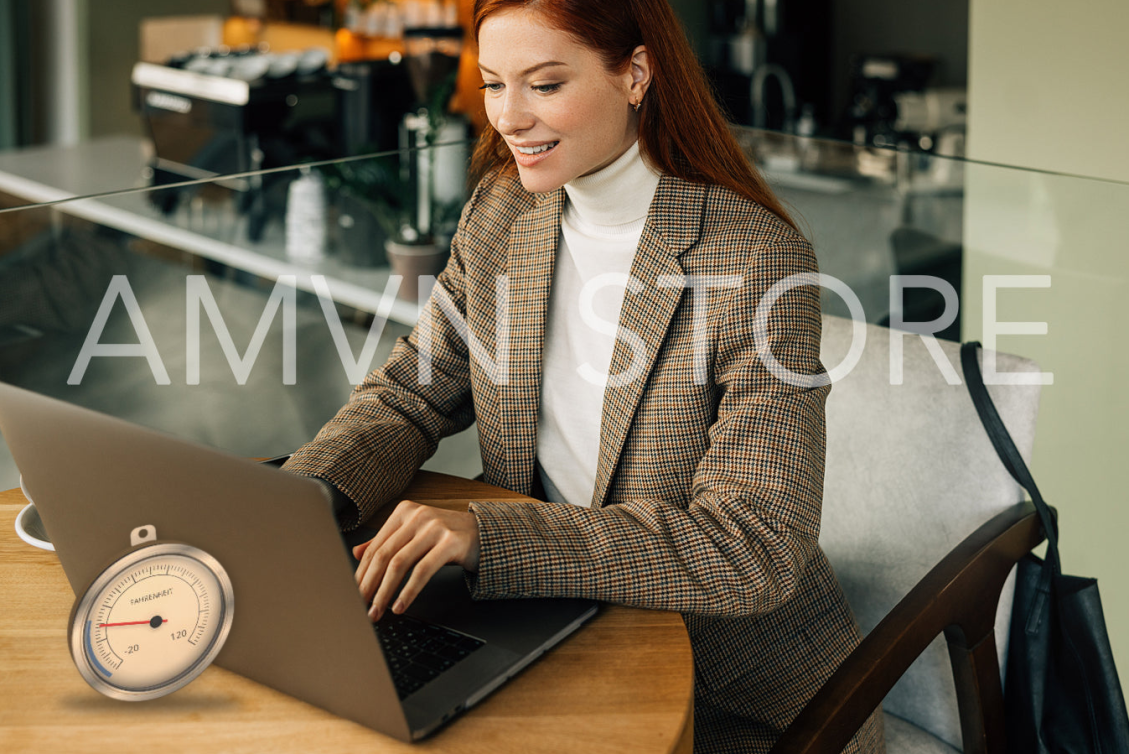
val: 10 °F
